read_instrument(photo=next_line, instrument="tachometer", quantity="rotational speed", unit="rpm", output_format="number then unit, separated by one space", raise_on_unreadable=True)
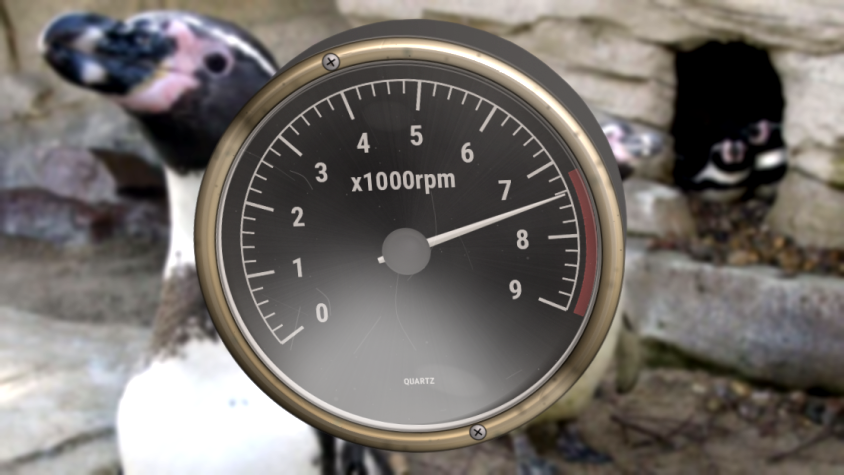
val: 7400 rpm
